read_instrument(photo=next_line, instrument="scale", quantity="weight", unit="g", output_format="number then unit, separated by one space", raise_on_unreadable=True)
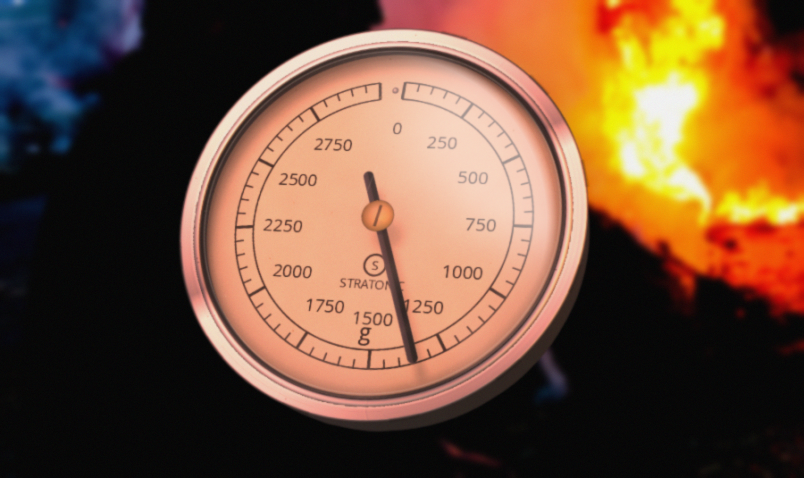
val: 1350 g
